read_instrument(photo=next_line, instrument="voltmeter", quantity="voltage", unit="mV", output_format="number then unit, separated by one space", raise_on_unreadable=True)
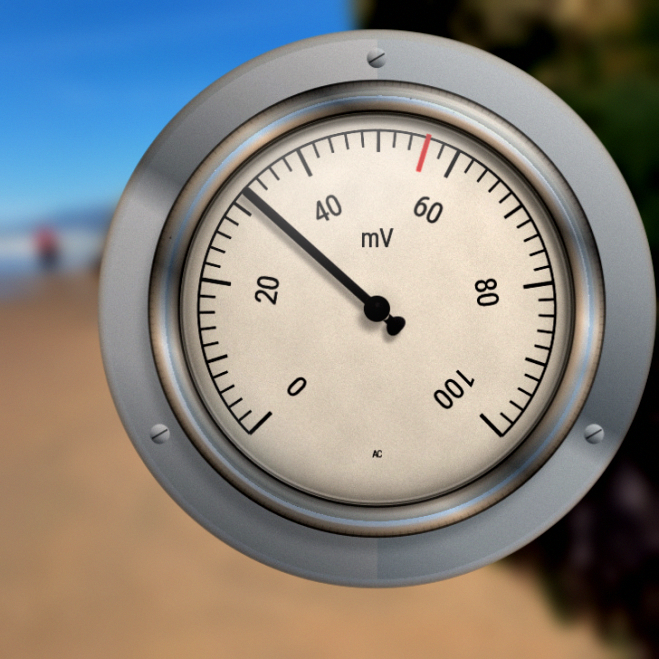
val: 32 mV
